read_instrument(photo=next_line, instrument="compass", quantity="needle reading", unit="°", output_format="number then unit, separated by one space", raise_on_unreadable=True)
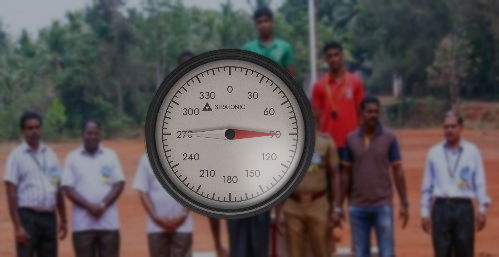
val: 90 °
